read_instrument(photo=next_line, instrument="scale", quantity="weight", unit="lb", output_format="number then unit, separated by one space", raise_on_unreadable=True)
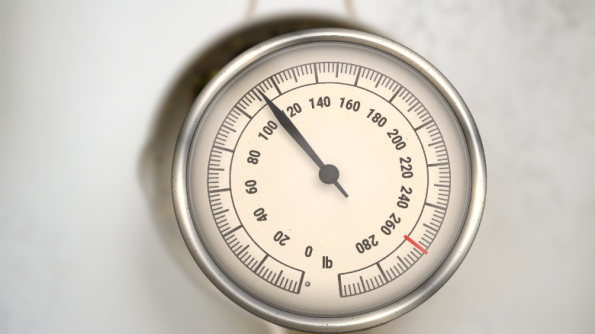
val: 112 lb
